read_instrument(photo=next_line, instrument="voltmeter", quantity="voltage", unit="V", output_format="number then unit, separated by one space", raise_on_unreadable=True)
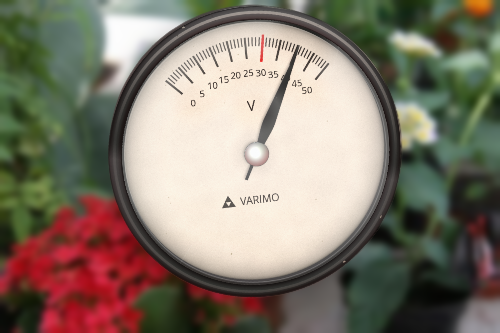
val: 40 V
